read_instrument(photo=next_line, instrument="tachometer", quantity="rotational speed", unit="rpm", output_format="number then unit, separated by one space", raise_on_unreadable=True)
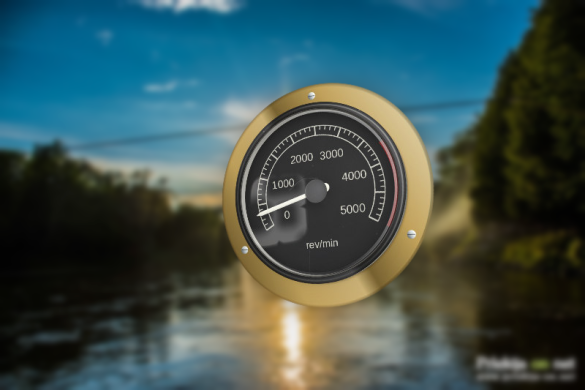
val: 300 rpm
